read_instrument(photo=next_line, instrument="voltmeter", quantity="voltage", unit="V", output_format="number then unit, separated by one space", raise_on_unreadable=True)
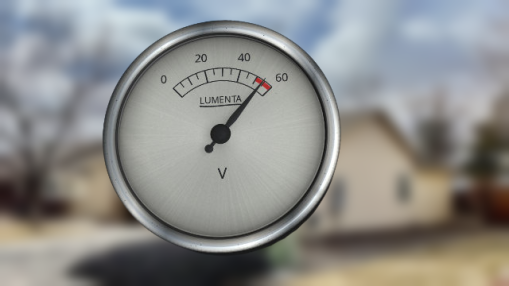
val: 55 V
